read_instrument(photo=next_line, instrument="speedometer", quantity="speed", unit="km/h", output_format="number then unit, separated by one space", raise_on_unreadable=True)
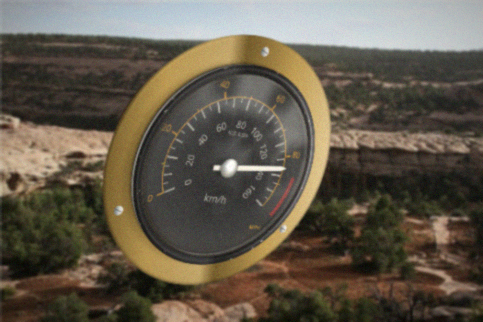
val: 135 km/h
